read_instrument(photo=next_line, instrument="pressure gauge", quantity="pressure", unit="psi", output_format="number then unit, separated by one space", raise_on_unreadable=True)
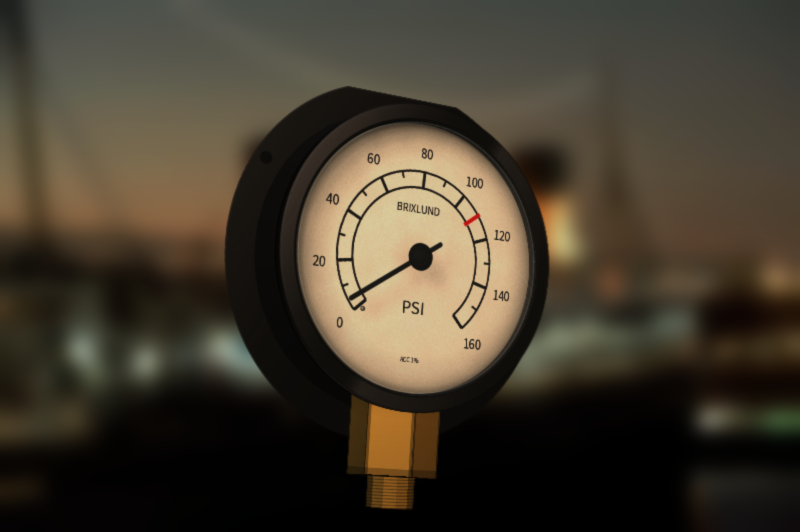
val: 5 psi
